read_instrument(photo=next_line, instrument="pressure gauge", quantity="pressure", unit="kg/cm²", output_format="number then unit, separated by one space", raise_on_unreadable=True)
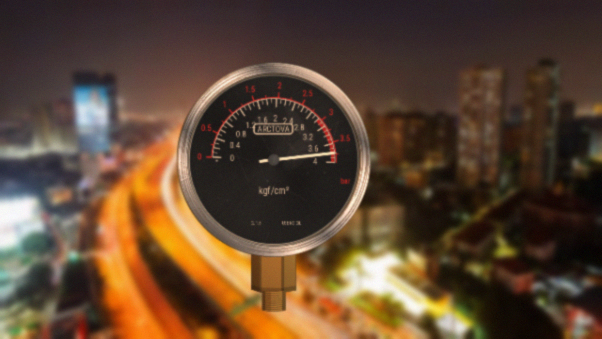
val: 3.8 kg/cm²
